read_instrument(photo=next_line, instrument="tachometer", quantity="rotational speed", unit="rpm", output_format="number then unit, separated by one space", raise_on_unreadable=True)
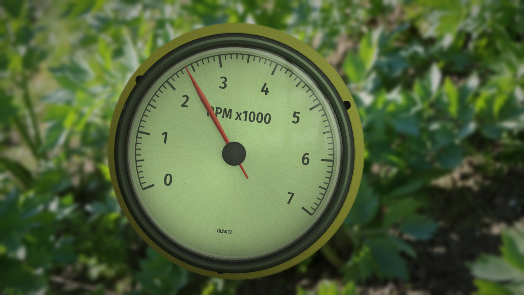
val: 2400 rpm
